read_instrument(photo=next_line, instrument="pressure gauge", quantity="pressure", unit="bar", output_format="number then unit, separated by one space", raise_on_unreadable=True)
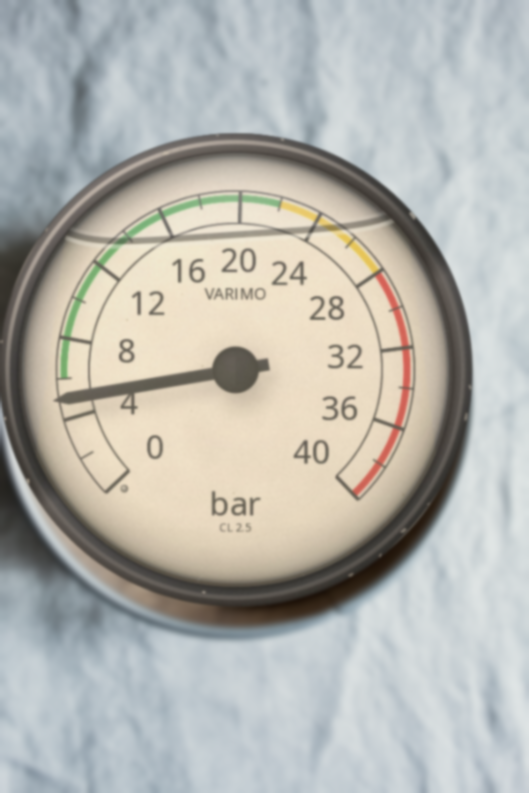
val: 5 bar
